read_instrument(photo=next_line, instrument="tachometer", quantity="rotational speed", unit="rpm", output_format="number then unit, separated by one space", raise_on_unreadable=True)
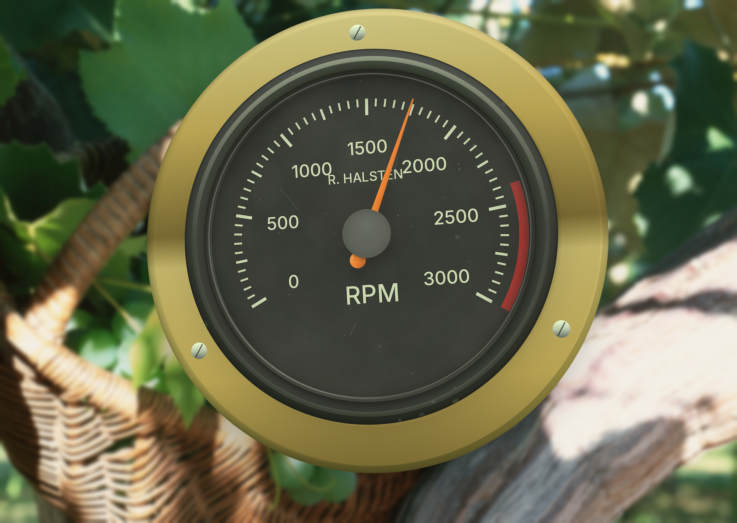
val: 1750 rpm
